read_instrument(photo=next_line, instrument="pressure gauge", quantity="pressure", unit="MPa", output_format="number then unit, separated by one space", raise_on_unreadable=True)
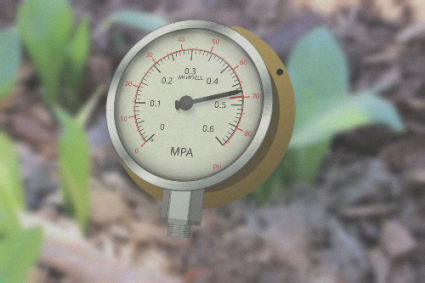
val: 0.47 MPa
